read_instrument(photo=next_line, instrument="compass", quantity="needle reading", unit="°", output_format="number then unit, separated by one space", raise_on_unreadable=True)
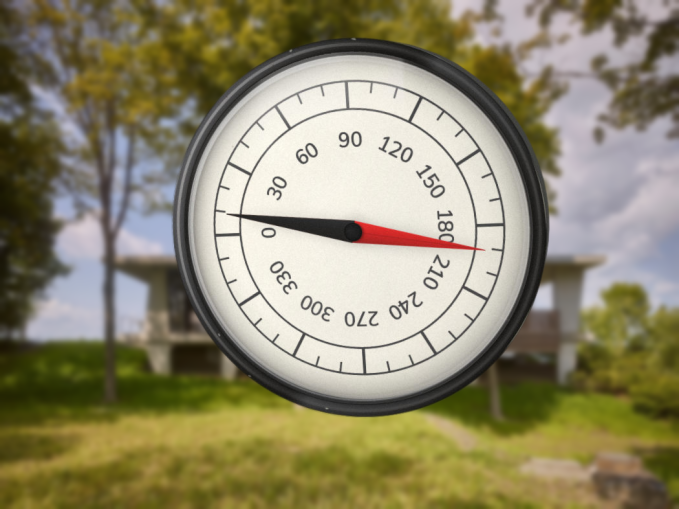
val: 190 °
